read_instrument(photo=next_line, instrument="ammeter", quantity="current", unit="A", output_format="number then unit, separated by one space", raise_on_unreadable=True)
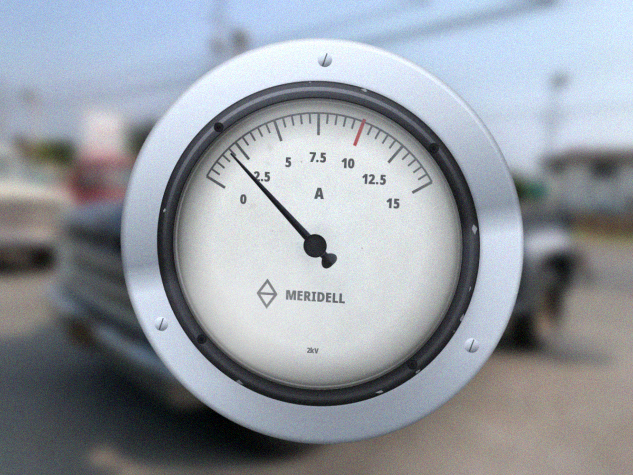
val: 2 A
